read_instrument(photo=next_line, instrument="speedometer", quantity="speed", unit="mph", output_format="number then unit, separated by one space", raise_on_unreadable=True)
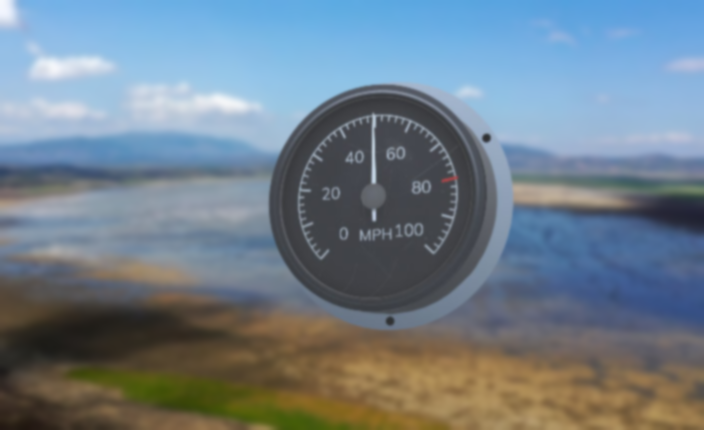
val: 50 mph
